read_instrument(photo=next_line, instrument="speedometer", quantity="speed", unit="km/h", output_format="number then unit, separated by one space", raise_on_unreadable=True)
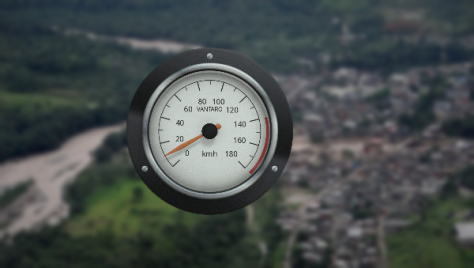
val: 10 km/h
